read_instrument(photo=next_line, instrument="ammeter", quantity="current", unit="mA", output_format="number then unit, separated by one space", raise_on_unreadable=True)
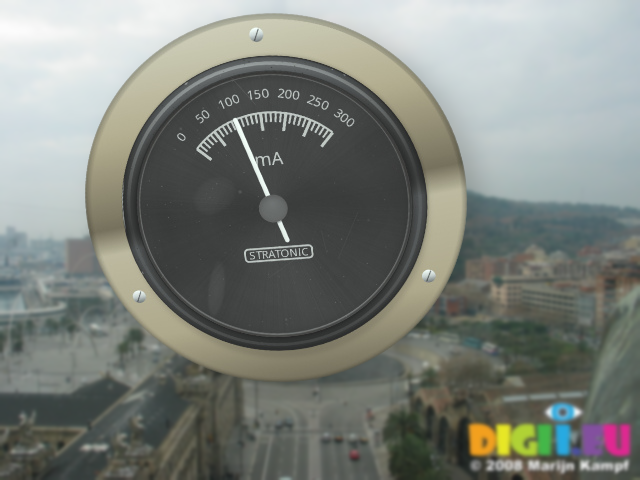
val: 100 mA
